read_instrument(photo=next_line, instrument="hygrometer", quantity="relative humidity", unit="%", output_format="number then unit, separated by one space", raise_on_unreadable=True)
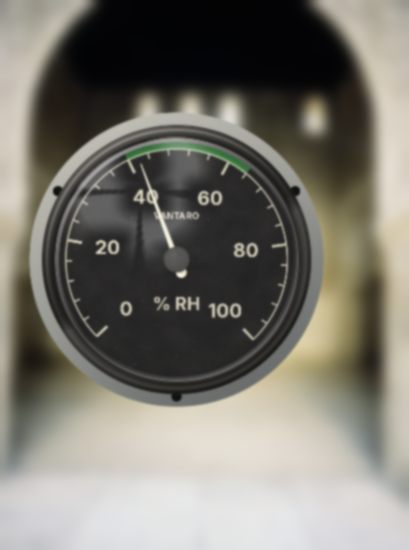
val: 42 %
